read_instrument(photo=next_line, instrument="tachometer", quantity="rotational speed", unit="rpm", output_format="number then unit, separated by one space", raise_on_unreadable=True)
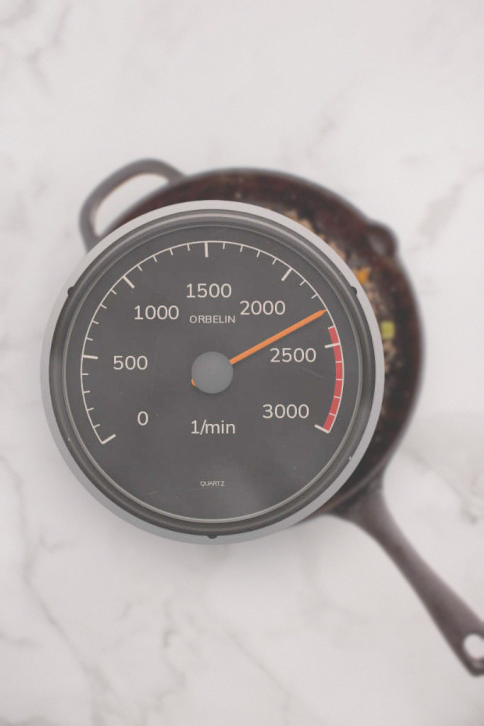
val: 2300 rpm
